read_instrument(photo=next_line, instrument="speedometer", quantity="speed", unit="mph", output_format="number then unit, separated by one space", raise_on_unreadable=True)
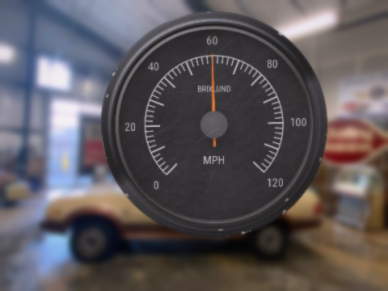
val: 60 mph
